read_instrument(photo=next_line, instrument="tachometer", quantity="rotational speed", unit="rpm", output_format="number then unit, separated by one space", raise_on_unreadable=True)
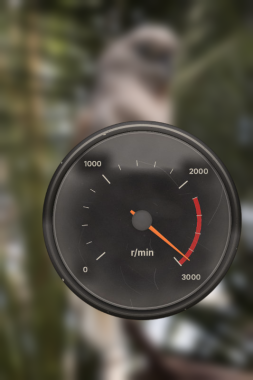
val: 2900 rpm
